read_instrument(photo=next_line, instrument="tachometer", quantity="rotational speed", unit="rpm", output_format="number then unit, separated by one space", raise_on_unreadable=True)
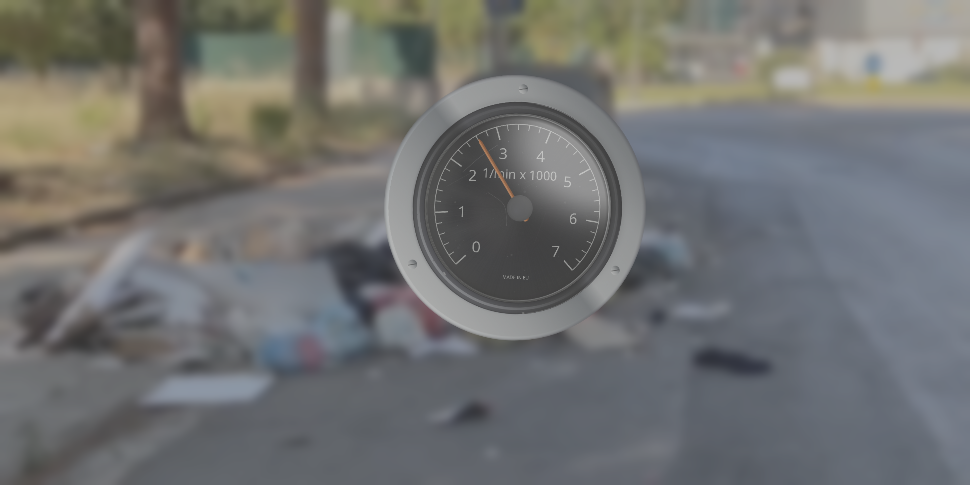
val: 2600 rpm
